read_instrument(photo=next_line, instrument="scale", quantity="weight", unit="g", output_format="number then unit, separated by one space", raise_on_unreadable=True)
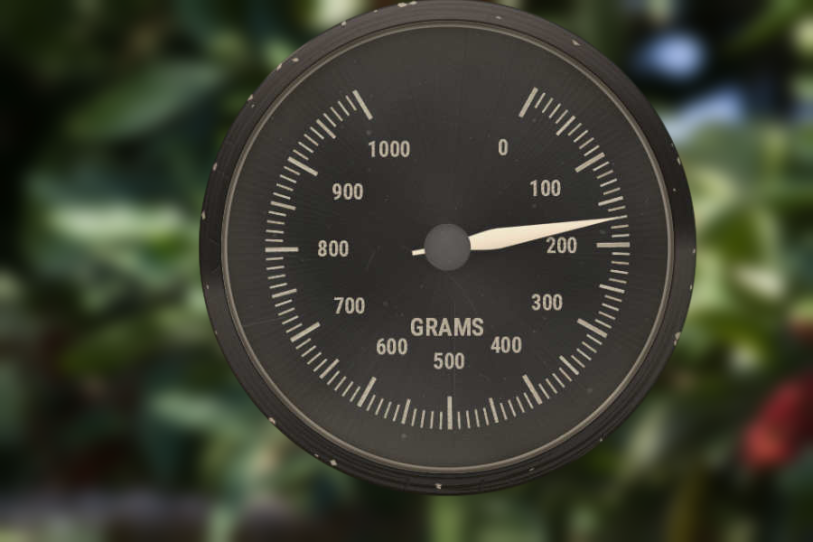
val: 170 g
